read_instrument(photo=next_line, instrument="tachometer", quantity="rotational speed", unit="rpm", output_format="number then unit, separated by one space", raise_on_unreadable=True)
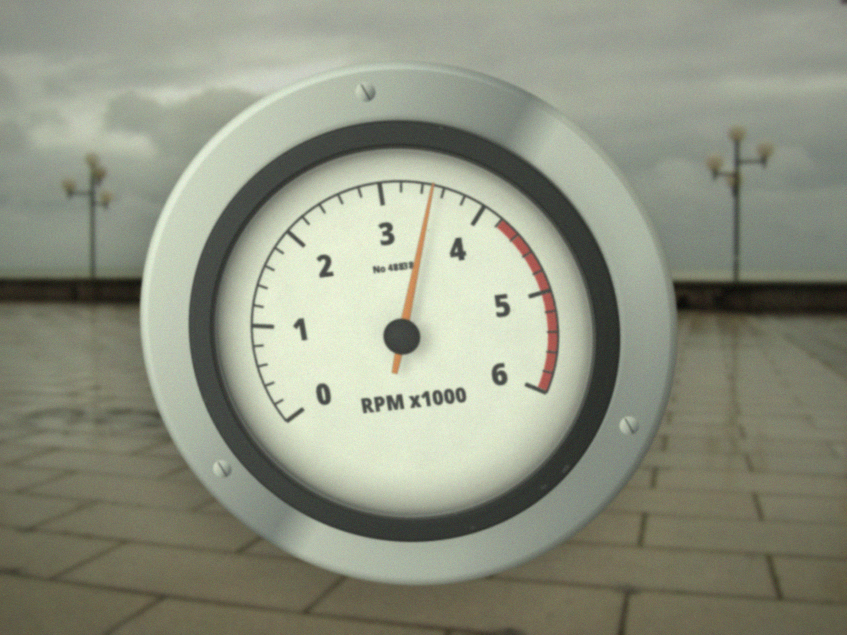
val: 3500 rpm
